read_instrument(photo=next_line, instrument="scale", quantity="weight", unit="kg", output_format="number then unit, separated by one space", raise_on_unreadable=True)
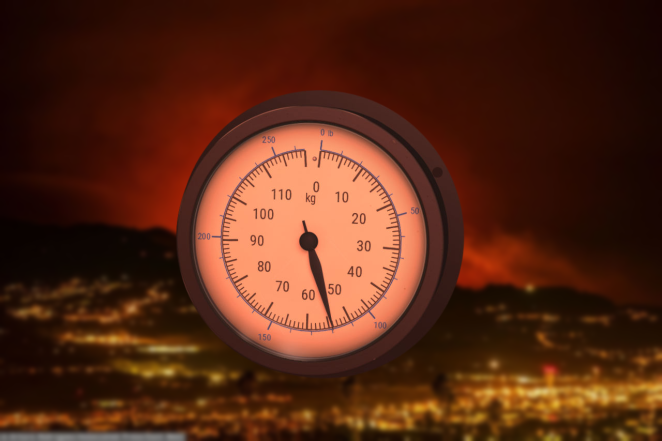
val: 54 kg
